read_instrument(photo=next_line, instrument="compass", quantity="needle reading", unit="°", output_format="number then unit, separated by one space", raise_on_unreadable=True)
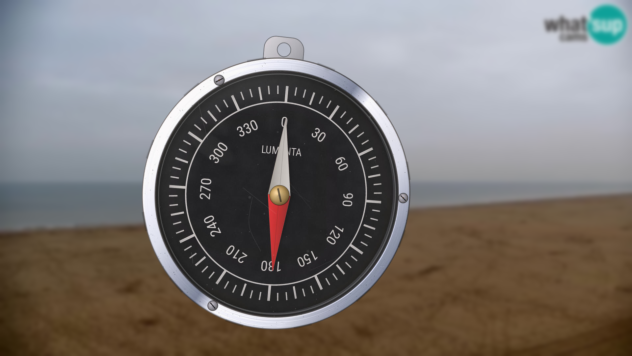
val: 180 °
